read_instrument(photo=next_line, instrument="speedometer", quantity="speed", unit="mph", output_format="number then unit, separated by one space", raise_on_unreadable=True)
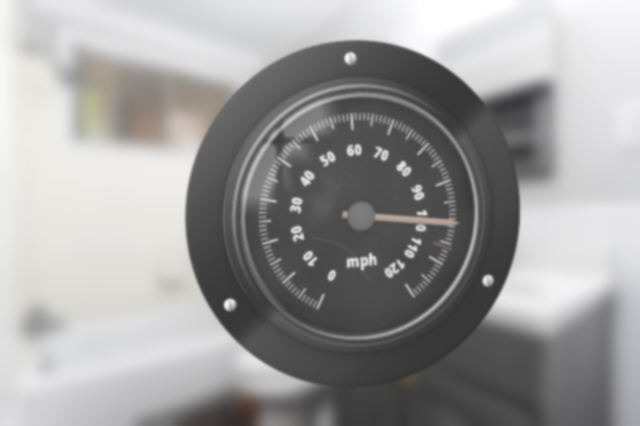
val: 100 mph
